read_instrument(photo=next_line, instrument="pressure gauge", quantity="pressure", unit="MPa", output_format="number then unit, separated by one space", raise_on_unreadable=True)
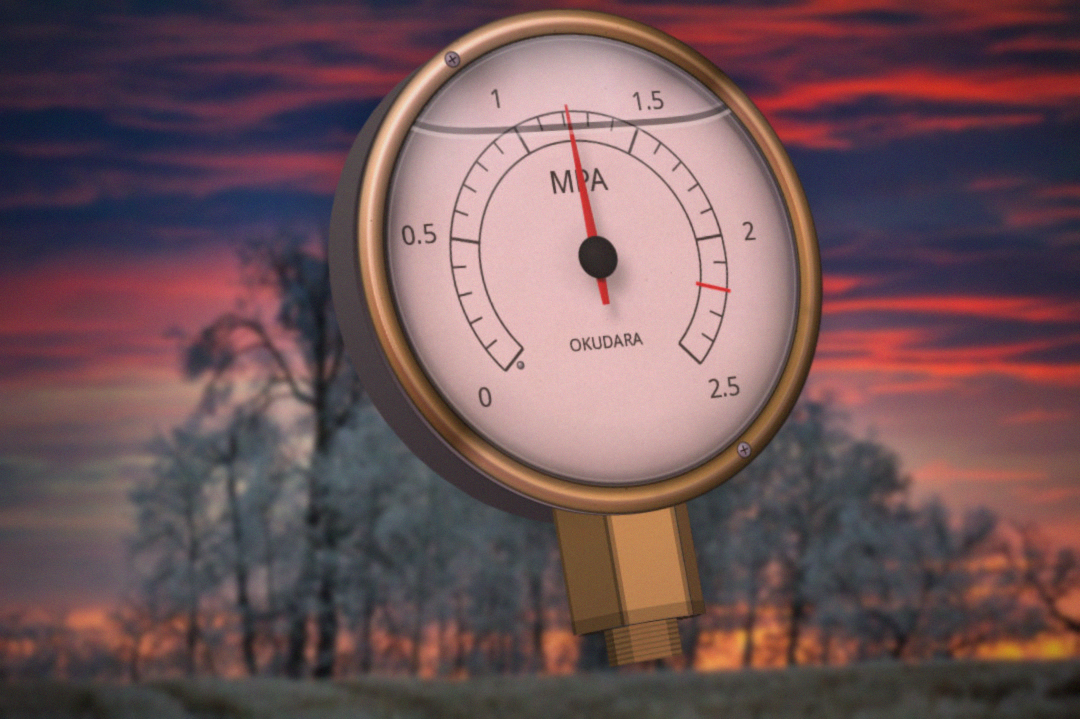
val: 1.2 MPa
